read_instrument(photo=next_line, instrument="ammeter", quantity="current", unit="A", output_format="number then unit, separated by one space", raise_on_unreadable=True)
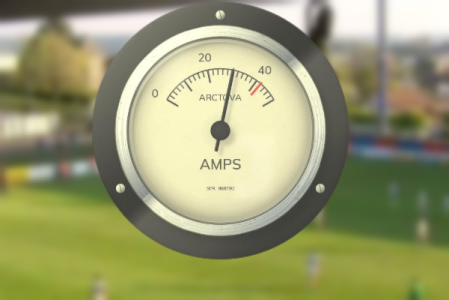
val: 30 A
